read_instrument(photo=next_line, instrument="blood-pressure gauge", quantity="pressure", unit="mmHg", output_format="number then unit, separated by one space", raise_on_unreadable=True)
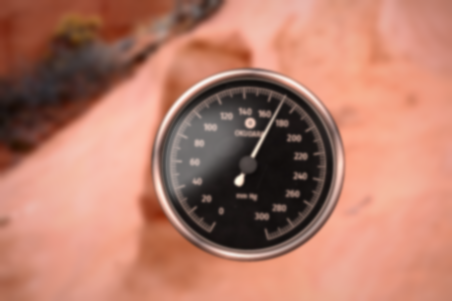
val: 170 mmHg
